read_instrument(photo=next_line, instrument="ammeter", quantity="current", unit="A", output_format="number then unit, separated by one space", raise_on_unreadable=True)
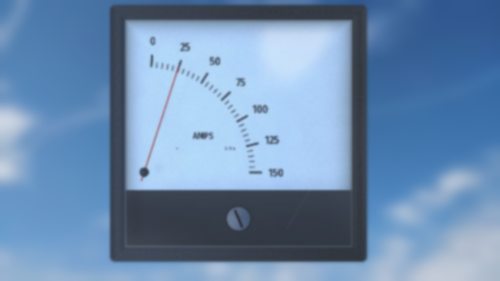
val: 25 A
